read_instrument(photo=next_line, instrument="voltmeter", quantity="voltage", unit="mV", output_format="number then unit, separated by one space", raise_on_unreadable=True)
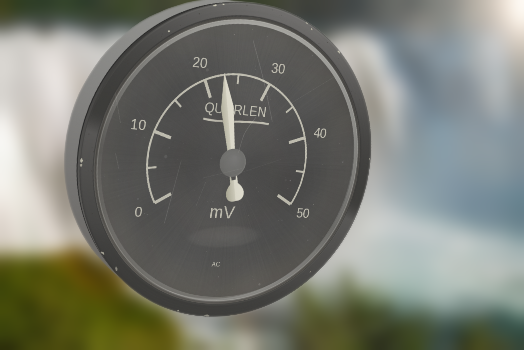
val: 22.5 mV
